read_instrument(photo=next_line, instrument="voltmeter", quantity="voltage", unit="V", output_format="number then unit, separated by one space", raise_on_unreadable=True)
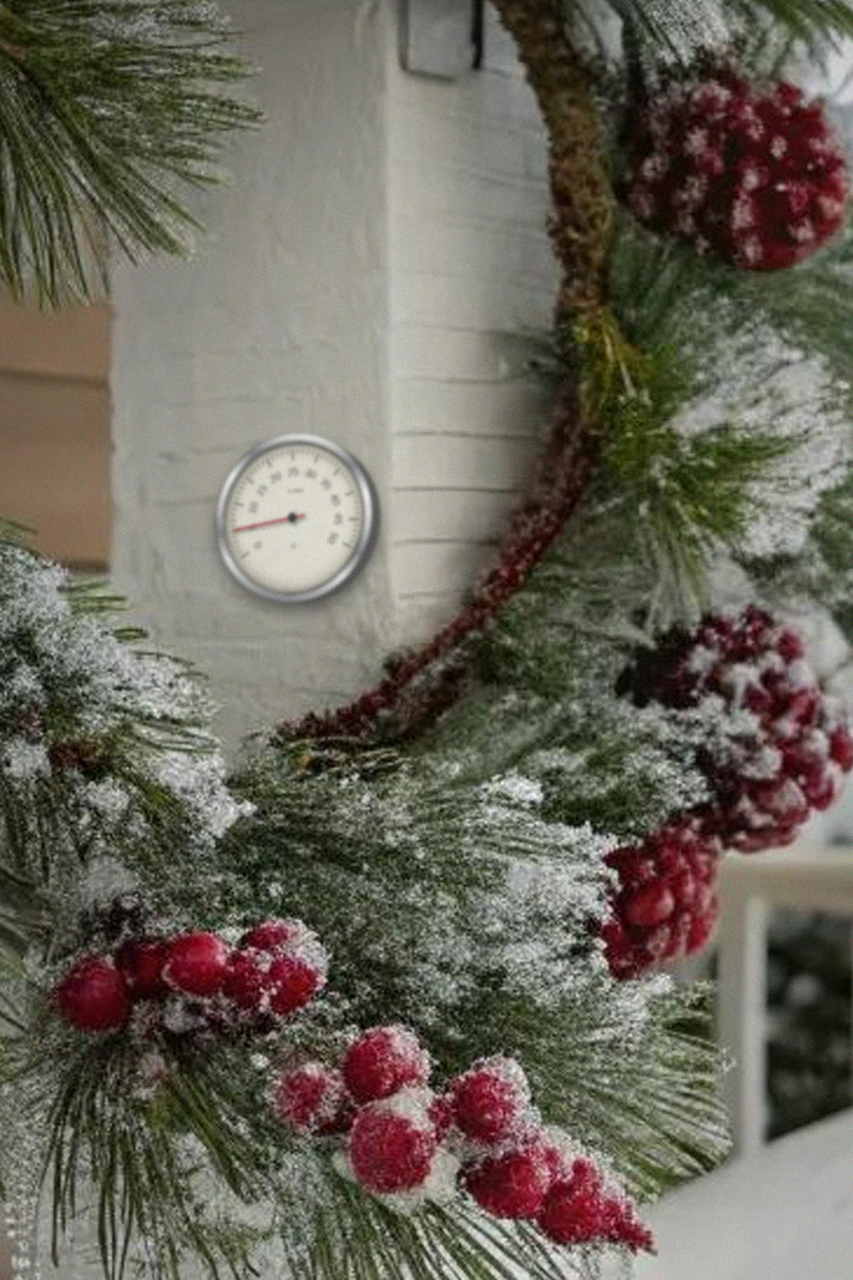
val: 5 V
